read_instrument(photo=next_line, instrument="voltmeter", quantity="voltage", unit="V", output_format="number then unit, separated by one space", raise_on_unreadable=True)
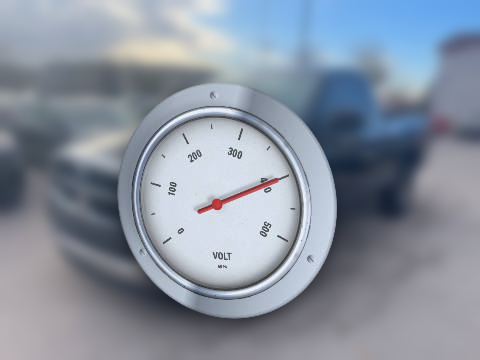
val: 400 V
